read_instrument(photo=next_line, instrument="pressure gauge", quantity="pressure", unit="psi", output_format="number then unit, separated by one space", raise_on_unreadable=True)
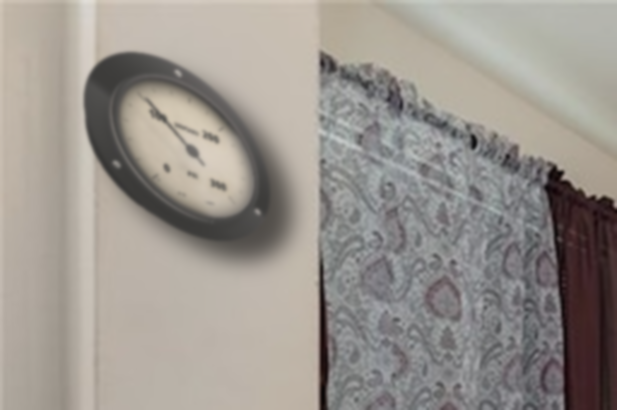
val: 100 psi
